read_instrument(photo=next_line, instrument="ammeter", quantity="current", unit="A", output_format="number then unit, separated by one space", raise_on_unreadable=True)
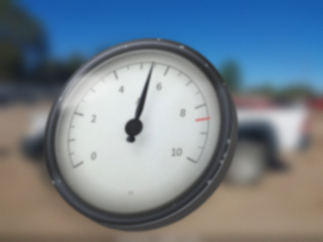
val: 5.5 A
